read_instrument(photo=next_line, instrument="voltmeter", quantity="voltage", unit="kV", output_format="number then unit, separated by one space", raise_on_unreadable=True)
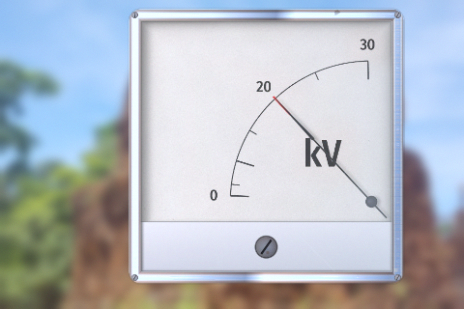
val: 20 kV
